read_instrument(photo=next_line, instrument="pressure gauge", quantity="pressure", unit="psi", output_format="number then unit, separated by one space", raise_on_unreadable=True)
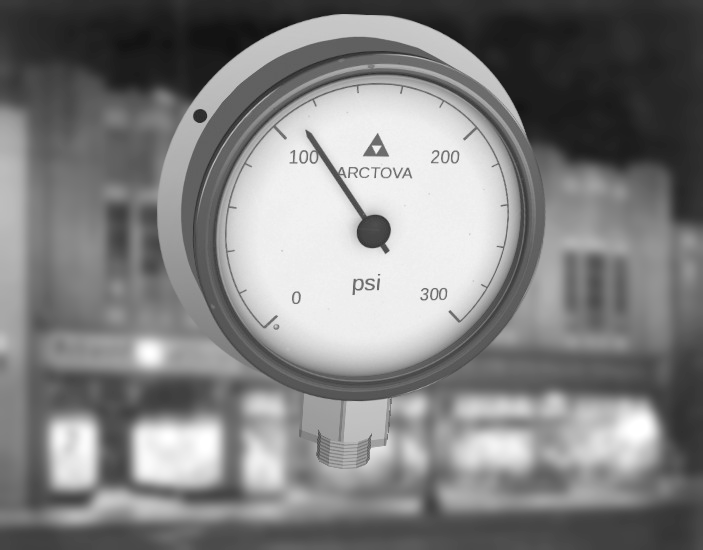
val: 110 psi
